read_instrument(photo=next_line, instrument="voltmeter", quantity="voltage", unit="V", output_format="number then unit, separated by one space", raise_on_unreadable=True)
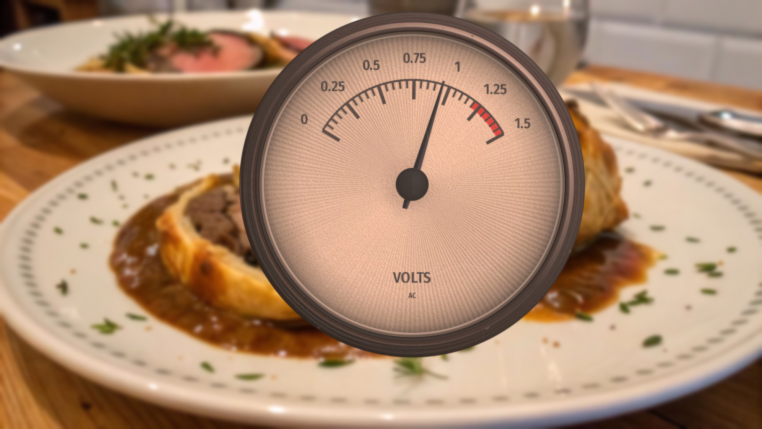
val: 0.95 V
